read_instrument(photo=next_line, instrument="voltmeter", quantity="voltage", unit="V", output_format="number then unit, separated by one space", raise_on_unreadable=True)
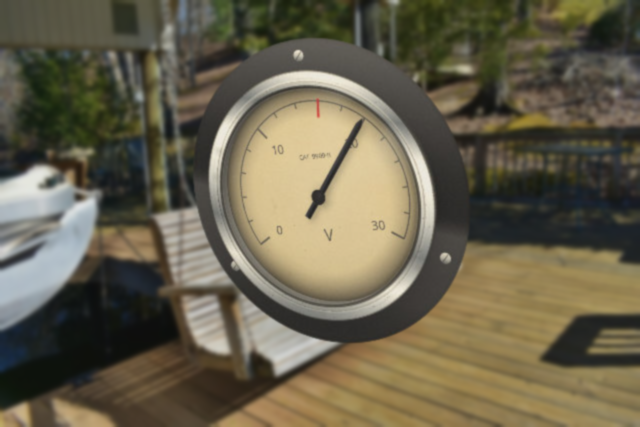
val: 20 V
